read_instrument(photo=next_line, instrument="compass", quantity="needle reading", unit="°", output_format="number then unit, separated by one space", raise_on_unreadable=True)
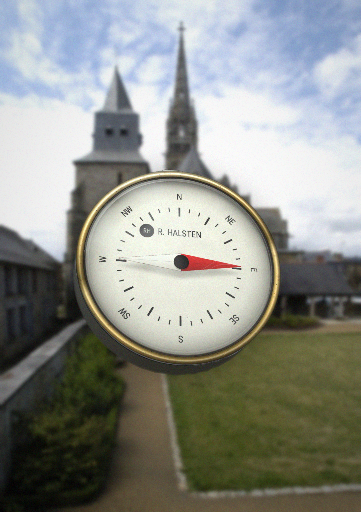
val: 90 °
